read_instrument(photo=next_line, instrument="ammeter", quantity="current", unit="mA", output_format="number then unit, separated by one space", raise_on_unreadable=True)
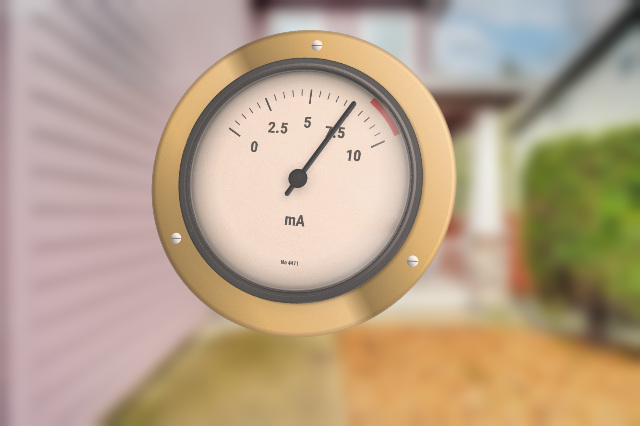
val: 7.5 mA
